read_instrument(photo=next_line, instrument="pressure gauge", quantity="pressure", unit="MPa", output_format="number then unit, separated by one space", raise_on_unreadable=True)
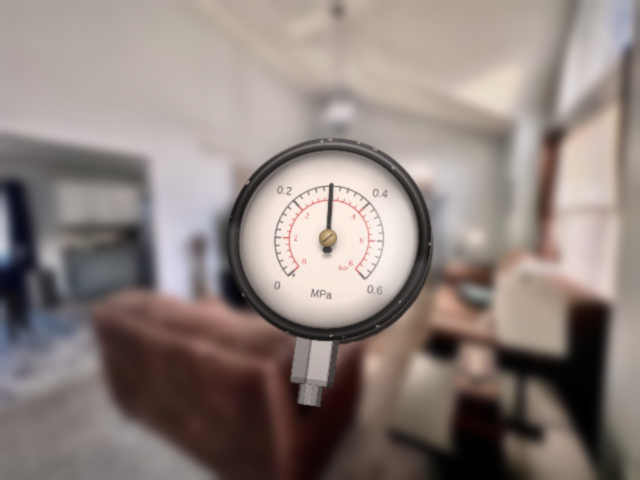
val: 0.3 MPa
